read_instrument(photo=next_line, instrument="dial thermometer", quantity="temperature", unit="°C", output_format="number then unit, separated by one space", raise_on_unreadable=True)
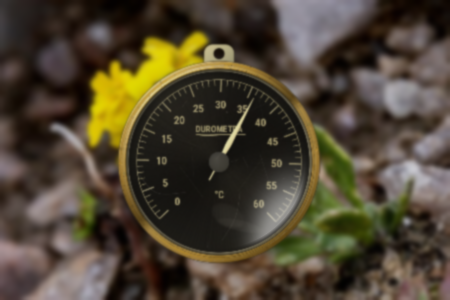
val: 36 °C
